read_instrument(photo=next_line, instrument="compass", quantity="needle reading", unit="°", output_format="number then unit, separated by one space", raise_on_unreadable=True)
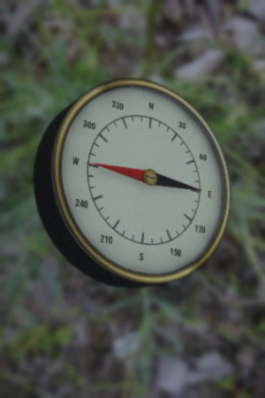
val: 270 °
